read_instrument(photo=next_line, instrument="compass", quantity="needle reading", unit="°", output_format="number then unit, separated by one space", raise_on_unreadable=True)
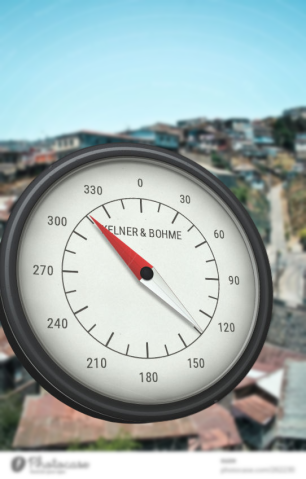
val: 315 °
